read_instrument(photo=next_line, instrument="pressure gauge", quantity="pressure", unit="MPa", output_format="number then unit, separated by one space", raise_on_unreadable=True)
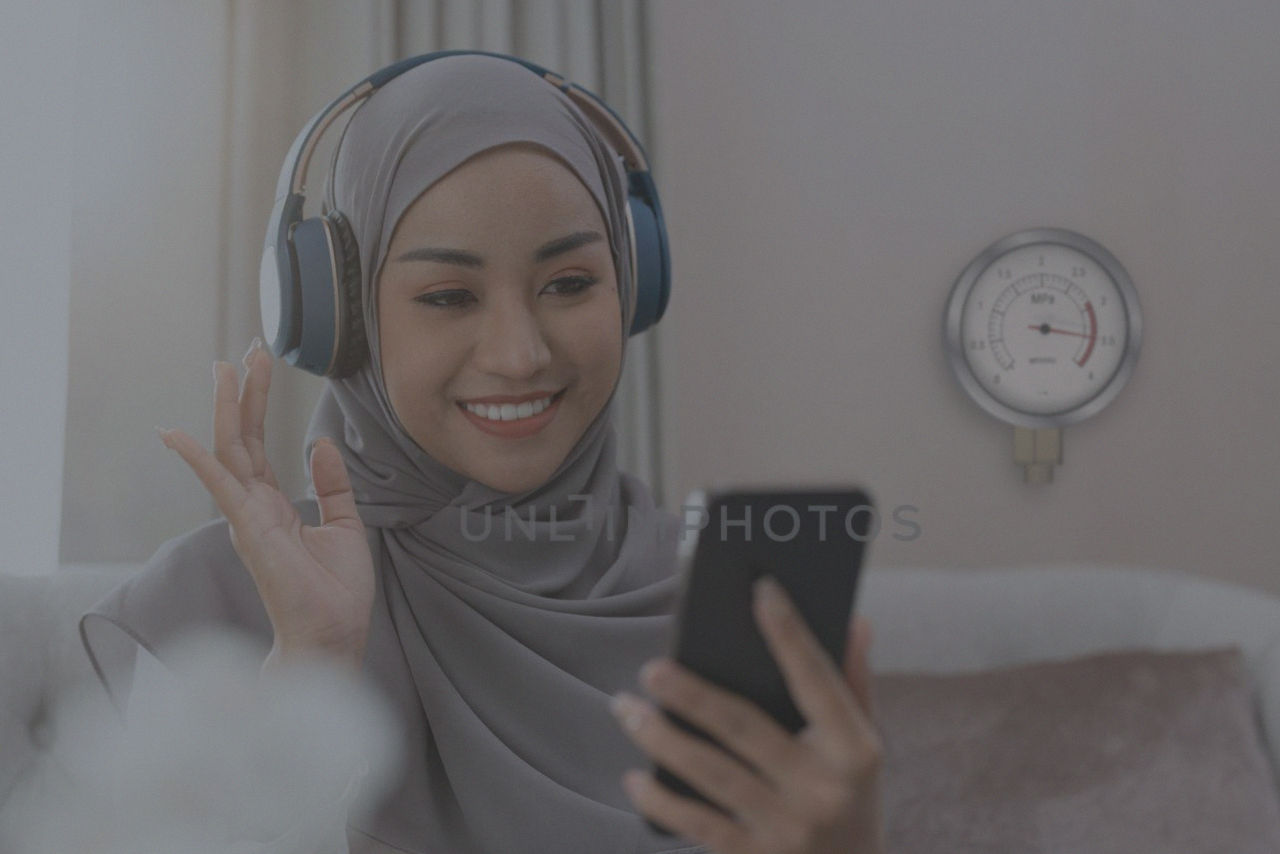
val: 3.5 MPa
